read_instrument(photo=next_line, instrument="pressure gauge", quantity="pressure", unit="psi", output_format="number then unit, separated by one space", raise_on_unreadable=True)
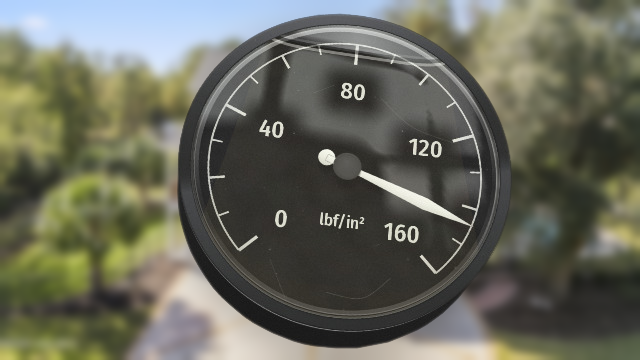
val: 145 psi
